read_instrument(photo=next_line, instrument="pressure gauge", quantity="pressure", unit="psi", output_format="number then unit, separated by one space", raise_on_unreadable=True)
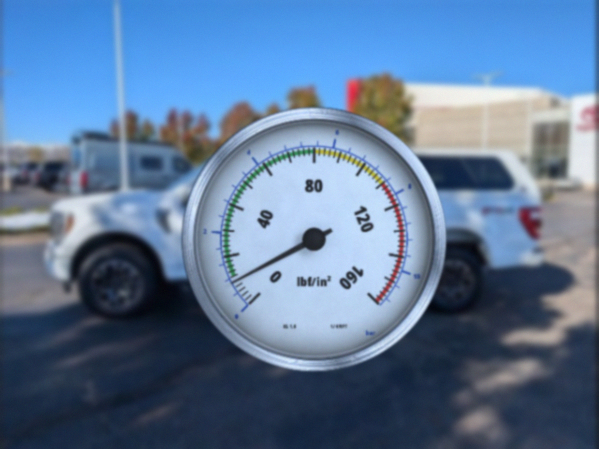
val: 10 psi
